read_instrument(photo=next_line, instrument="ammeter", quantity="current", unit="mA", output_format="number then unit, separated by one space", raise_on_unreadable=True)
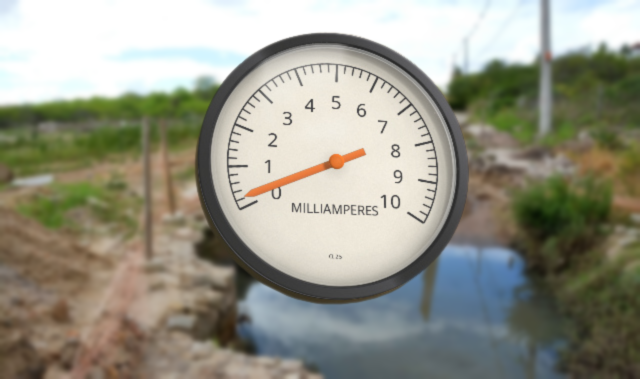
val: 0.2 mA
